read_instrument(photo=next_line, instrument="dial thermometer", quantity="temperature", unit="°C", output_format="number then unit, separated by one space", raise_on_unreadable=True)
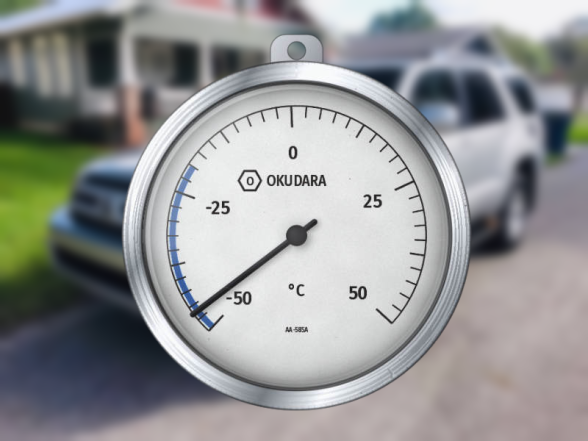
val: -46.25 °C
